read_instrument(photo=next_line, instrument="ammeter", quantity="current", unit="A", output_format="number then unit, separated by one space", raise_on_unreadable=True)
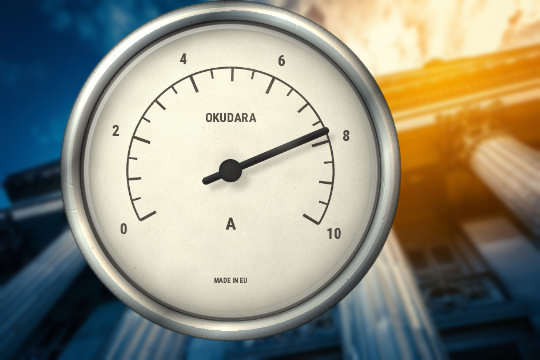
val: 7.75 A
